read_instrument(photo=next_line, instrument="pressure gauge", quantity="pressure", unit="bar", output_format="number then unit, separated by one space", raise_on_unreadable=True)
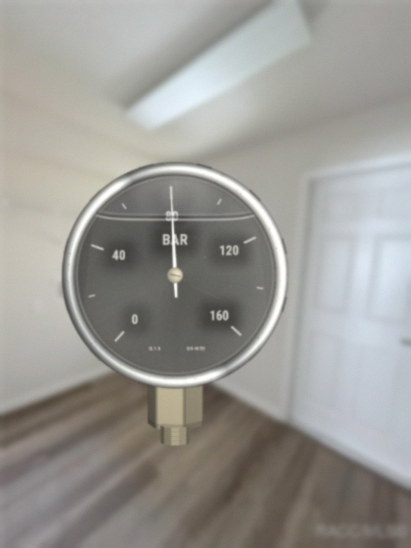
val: 80 bar
